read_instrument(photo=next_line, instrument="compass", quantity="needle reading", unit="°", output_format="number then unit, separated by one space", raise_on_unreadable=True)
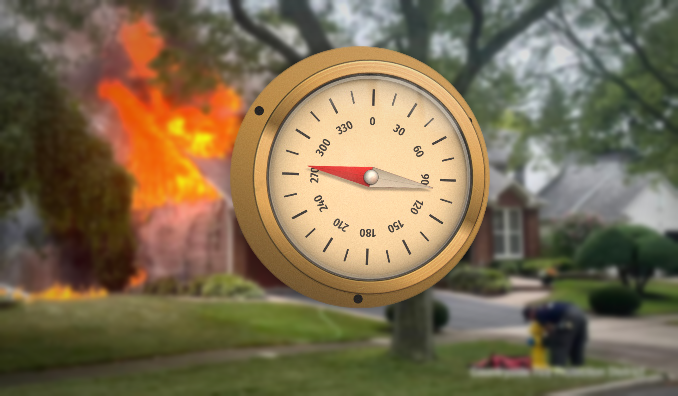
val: 277.5 °
